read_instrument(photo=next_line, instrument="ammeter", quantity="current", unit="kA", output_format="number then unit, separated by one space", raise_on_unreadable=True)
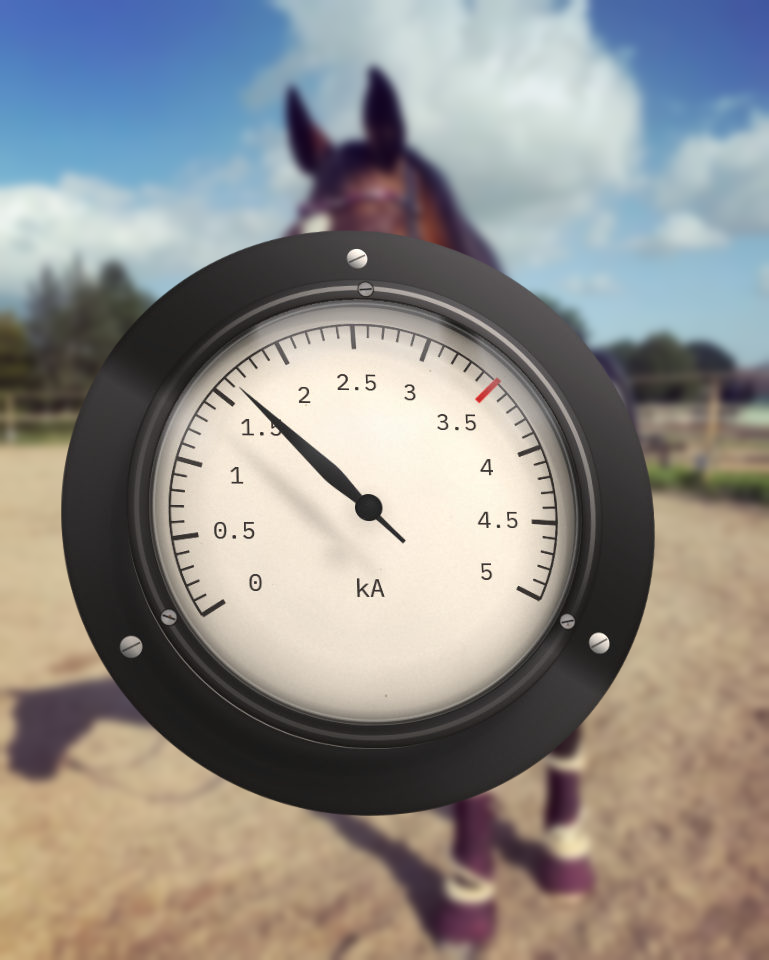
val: 1.6 kA
